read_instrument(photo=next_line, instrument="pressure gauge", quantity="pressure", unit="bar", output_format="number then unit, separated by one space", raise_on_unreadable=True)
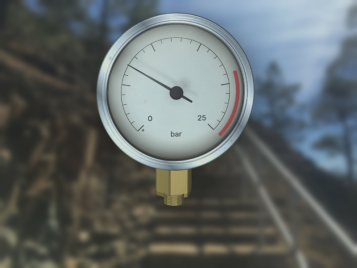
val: 7 bar
